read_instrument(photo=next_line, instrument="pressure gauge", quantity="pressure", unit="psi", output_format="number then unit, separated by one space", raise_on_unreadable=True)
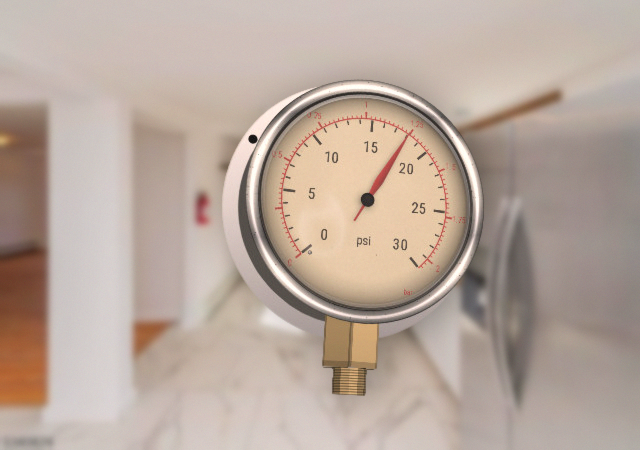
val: 18 psi
